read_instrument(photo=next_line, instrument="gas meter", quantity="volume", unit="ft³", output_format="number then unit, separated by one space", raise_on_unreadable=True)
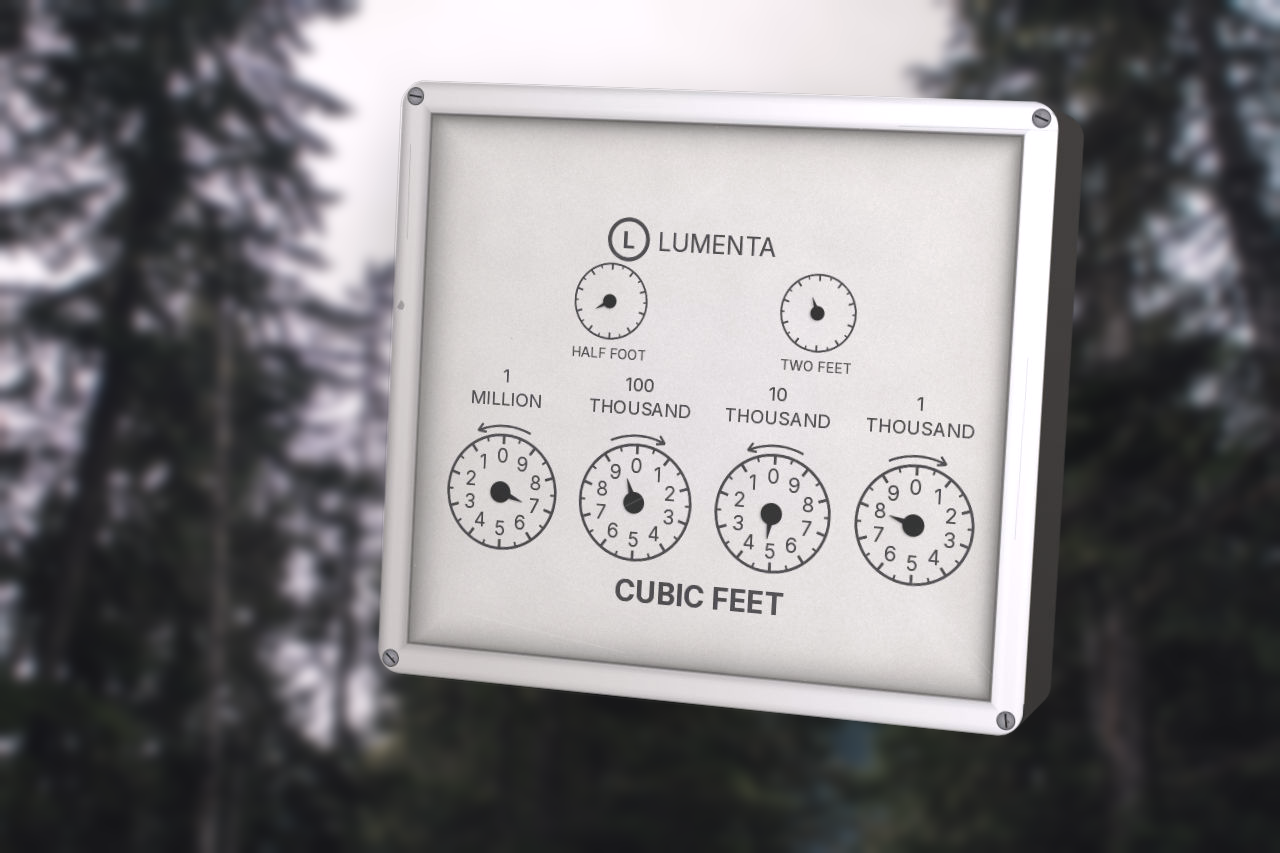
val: 694800 ft³
